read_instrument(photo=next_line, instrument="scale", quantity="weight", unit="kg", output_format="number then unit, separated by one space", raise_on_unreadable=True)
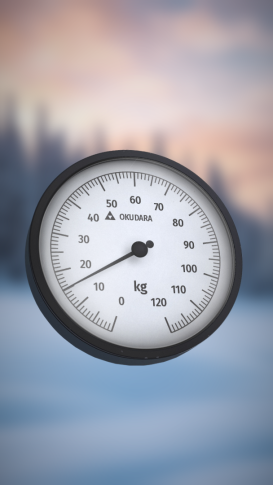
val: 15 kg
